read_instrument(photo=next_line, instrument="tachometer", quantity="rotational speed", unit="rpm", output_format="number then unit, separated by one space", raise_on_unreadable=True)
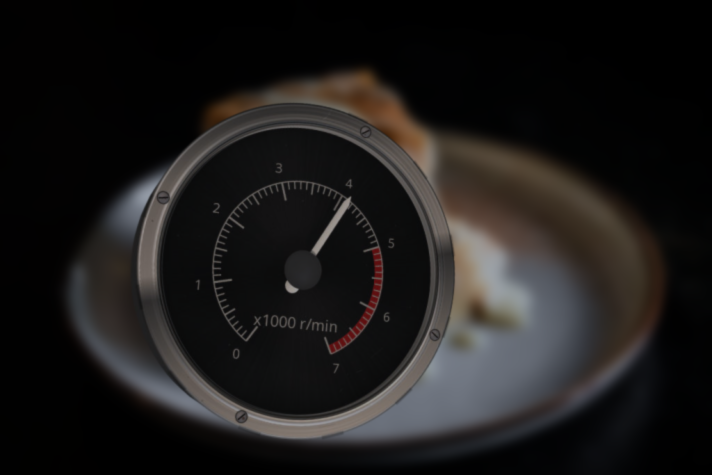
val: 4100 rpm
